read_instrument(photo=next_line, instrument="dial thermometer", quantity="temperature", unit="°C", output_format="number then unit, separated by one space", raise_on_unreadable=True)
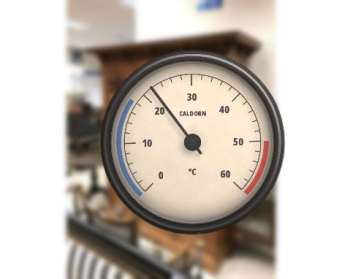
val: 22 °C
